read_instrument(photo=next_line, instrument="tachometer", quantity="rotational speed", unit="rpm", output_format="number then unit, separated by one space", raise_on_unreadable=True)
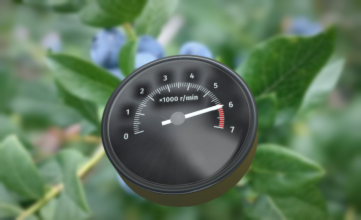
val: 6000 rpm
